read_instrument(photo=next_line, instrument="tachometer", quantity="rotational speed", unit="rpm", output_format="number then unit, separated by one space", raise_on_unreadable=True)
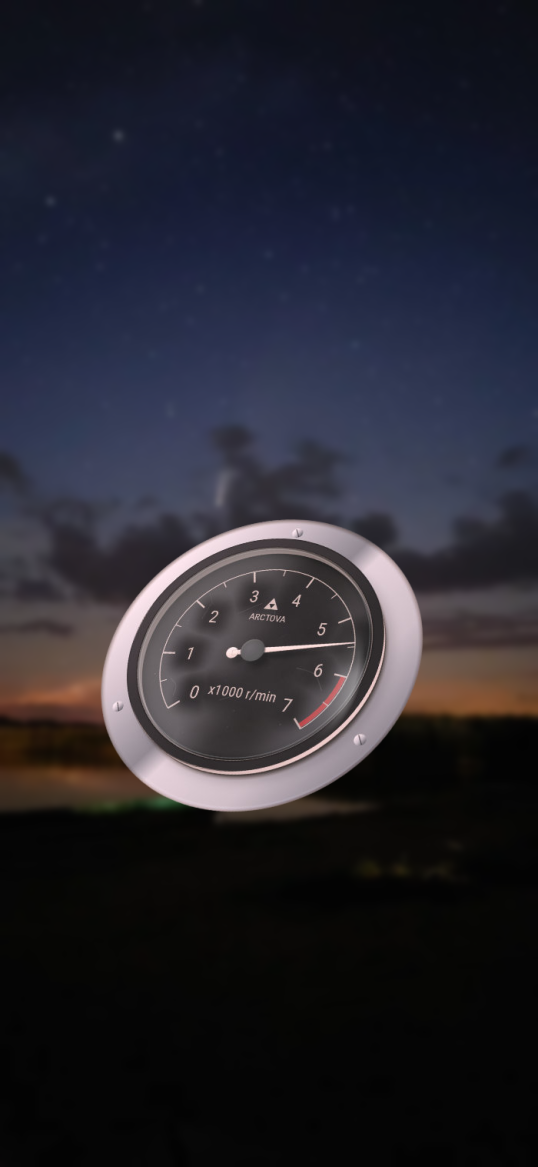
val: 5500 rpm
